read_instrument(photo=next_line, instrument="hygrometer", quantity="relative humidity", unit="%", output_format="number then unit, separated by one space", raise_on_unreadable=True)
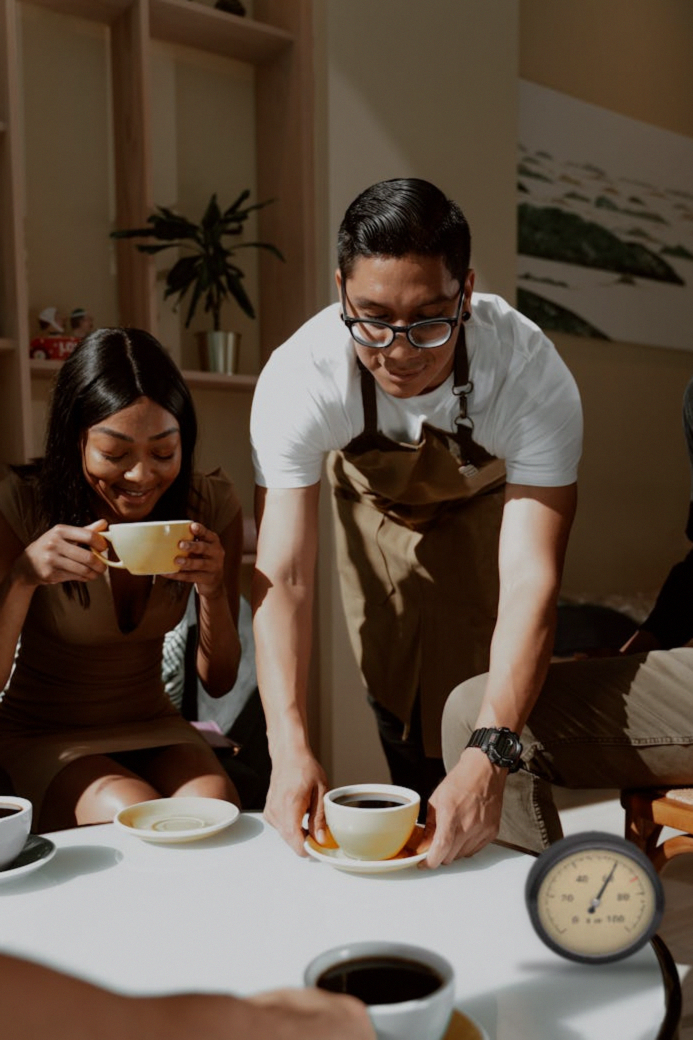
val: 60 %
